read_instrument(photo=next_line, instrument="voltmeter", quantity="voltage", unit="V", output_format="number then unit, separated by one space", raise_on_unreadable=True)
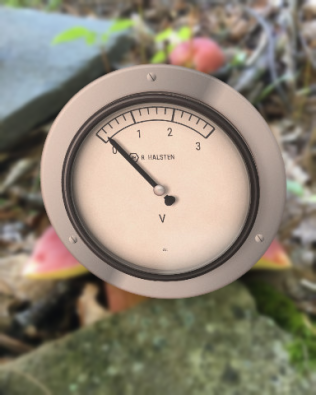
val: 0.2 V
